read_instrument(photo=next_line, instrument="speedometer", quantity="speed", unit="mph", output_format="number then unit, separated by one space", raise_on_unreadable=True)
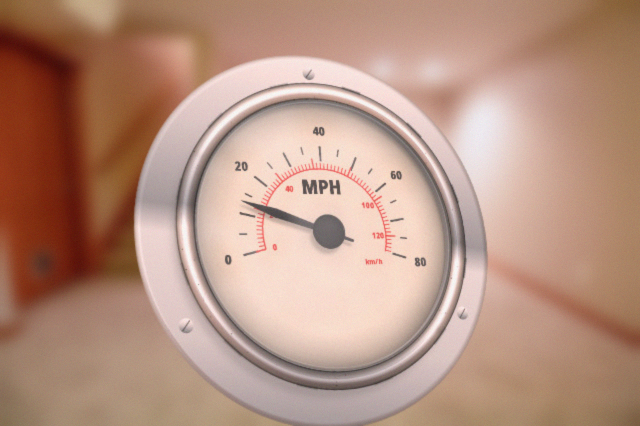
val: 12.5 mph
